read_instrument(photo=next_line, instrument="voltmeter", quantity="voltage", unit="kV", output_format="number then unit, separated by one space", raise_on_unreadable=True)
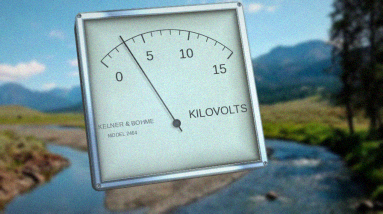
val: 3 kV
